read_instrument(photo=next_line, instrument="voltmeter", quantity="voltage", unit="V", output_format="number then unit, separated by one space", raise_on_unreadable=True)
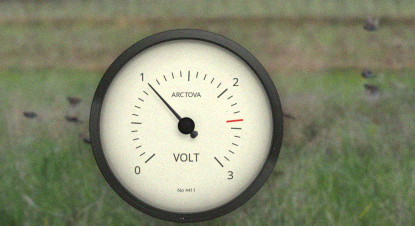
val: 1 V
